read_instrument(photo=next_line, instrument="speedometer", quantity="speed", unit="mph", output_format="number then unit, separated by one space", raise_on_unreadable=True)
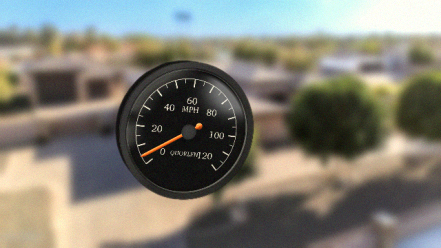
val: 5 mph
